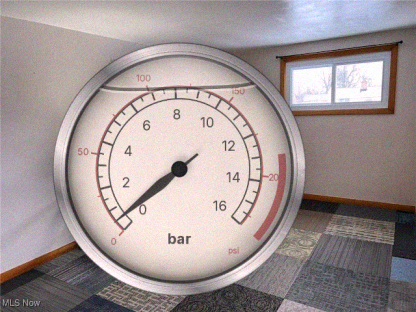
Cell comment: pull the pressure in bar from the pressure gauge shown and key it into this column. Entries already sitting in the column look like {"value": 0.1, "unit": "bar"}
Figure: {"value": 0.5, "unit": "bar"}
